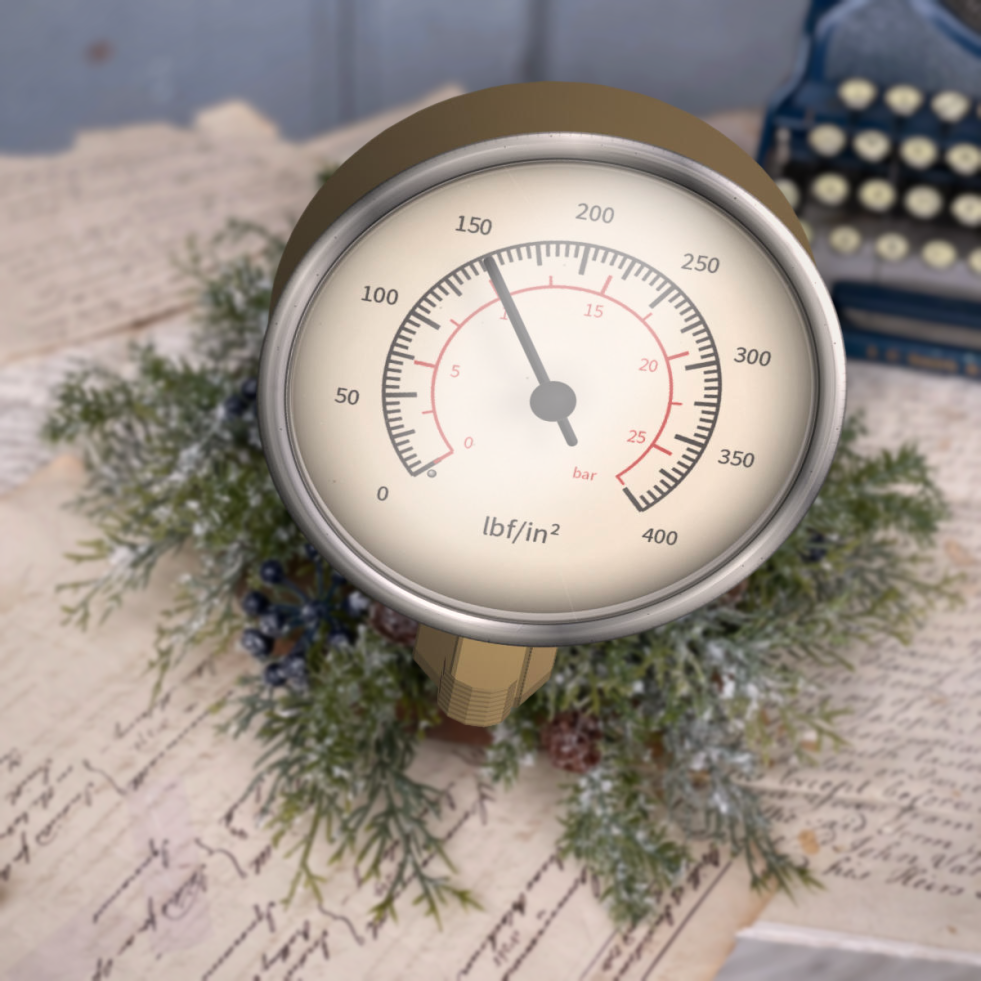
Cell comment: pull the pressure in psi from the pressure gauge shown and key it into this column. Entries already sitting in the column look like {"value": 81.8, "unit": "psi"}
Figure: {"value": 150, "unit": "psi"}
